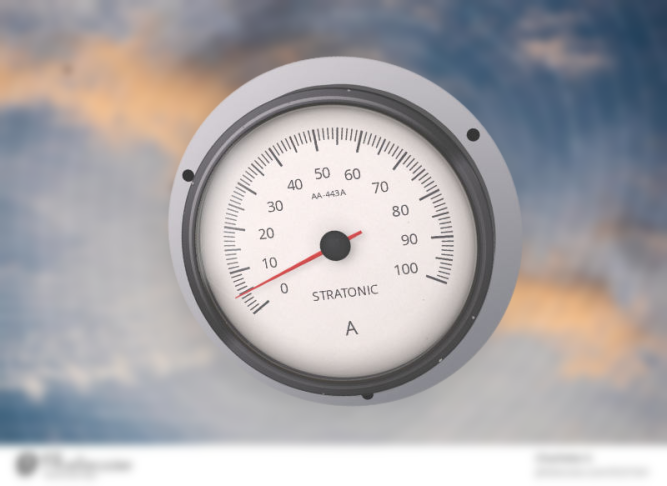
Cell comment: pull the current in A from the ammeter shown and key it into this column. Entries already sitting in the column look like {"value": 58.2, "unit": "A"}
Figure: {"value": 5, "unit": "A"}
